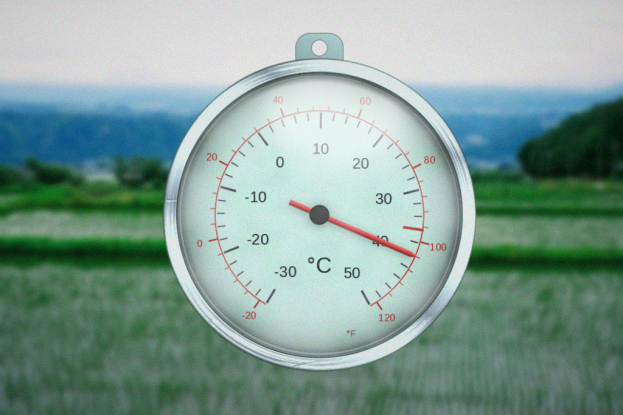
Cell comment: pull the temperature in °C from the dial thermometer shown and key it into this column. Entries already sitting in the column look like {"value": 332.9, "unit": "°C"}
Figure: {"value": 40, "unit": "°C"}
